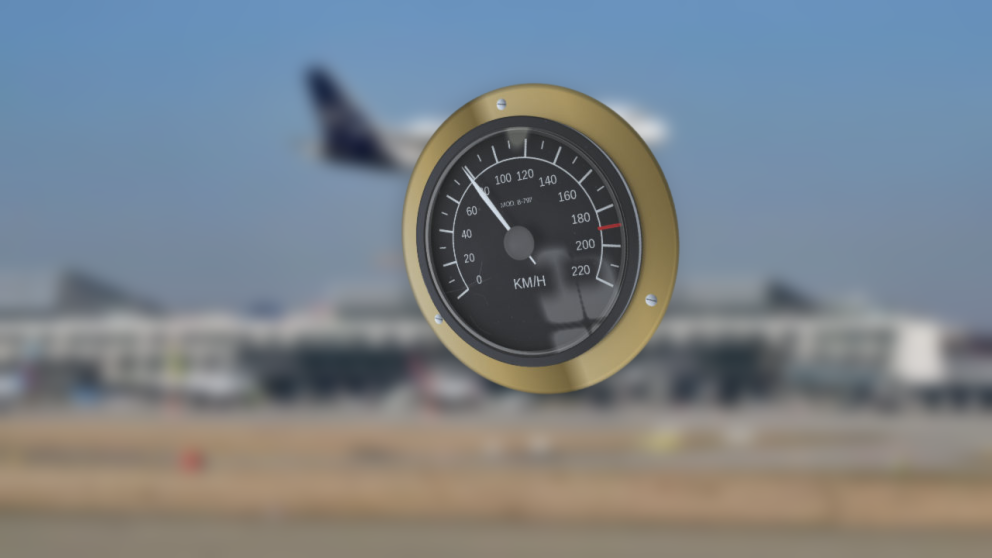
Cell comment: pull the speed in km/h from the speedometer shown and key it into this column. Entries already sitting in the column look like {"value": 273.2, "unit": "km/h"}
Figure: {"value": 80, "unit": "km/h"}
